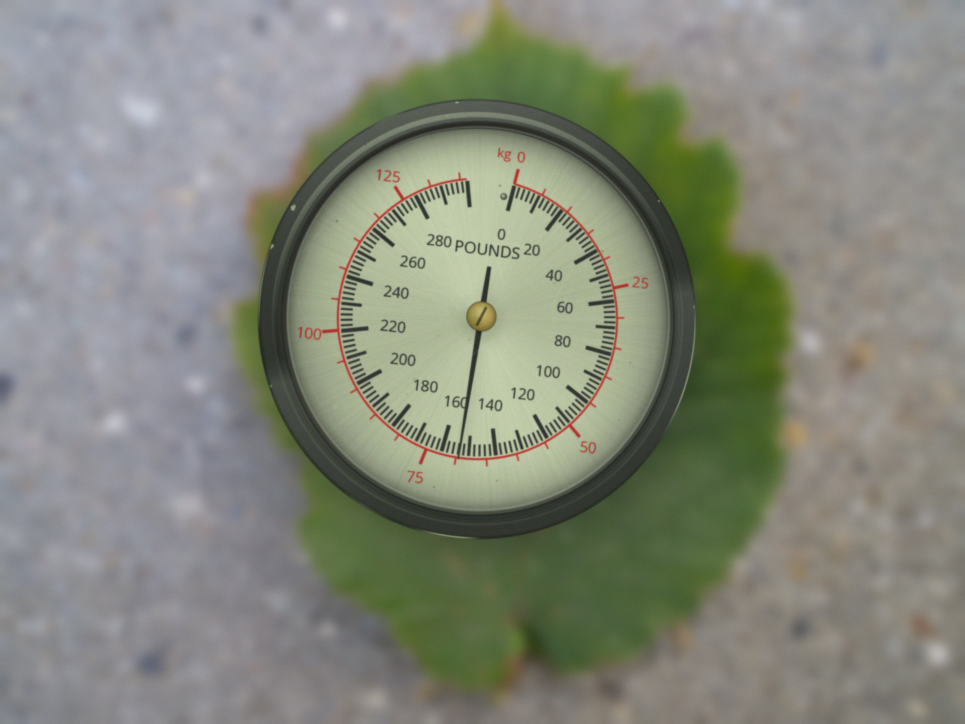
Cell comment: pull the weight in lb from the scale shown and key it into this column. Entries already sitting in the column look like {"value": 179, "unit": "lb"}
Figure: {"value": 154, "unit": "lb"}
